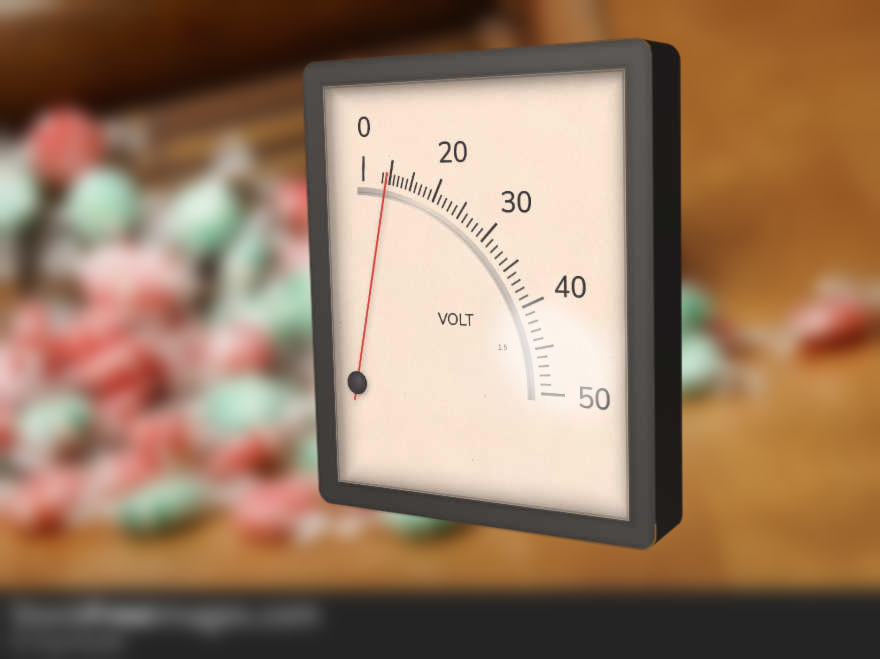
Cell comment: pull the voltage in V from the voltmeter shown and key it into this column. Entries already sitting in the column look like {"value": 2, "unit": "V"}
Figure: {"value": 10, "unit": "V"}
